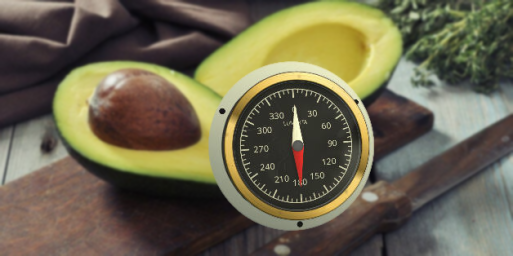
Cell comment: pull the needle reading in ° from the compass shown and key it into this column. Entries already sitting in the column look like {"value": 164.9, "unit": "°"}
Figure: {"value": 180, "unit": "°"}
